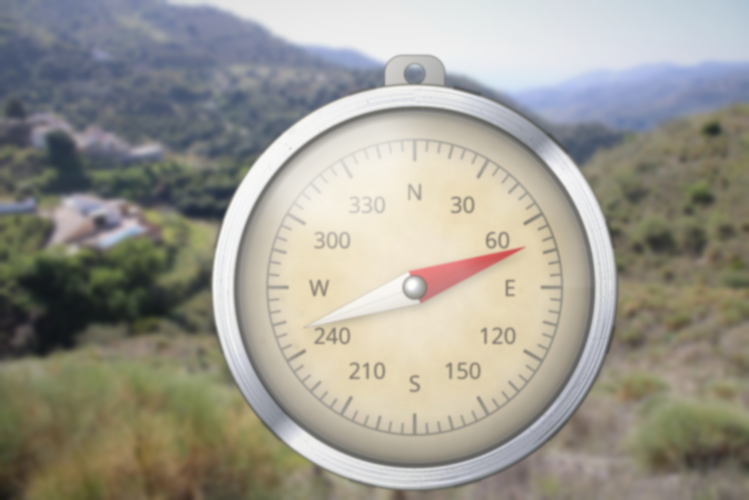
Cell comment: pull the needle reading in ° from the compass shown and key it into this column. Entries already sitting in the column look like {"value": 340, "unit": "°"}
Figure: {"value": 70, "unit": "°"}
